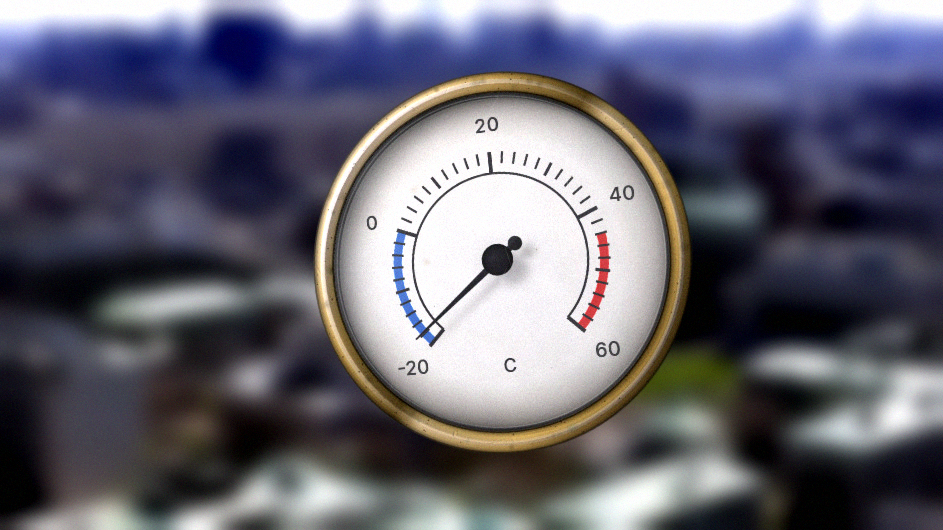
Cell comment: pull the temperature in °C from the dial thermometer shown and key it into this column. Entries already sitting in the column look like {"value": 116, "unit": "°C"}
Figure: {"value": -18, "unit": "°C"}
